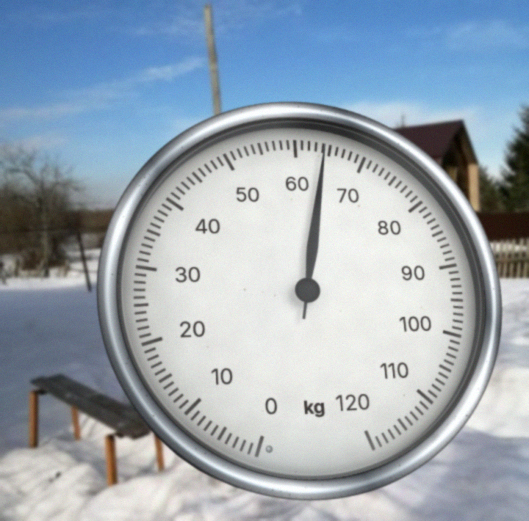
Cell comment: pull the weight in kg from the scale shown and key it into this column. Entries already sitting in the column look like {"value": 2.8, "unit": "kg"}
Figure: {"value": 64, "unit": "kg"}
